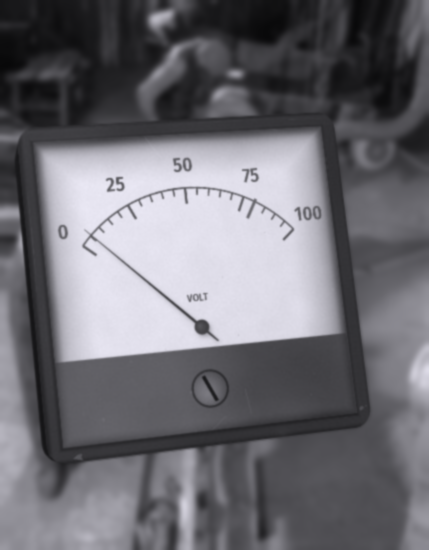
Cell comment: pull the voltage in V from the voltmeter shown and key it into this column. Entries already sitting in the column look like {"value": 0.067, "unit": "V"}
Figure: {"value": 5, "unit": "V"}
